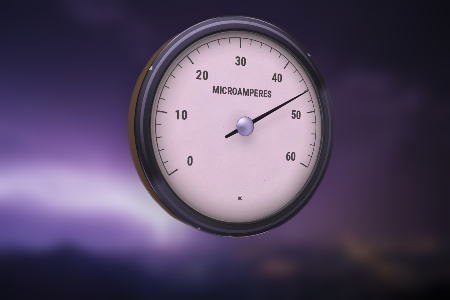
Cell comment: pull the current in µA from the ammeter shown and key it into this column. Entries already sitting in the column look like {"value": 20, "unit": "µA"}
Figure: {"value": 46, "unit": "µA"}
